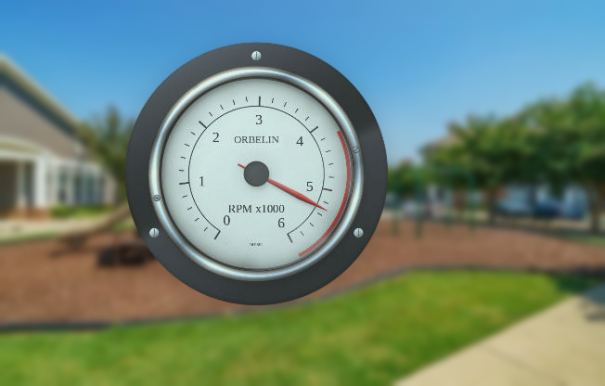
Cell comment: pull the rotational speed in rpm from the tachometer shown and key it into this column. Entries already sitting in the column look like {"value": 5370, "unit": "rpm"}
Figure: {"value": 5300, "unit": "rpm"}
